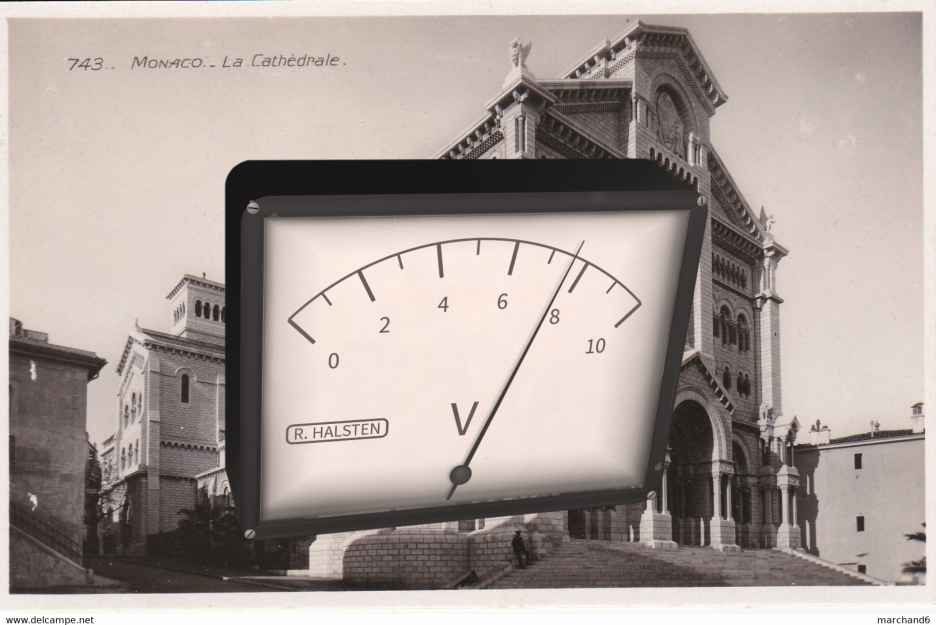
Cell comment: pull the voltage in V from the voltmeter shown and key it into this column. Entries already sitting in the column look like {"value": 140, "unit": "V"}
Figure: {"value": 7.5, "unit": "V"}
